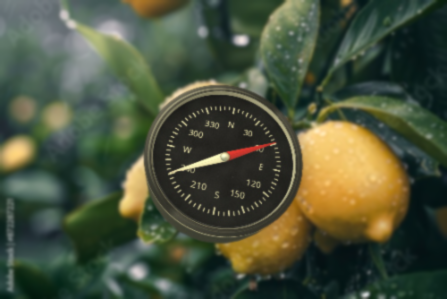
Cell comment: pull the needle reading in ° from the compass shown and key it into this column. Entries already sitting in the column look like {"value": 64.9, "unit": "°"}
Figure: {"value": 60, "unit": "°"}
